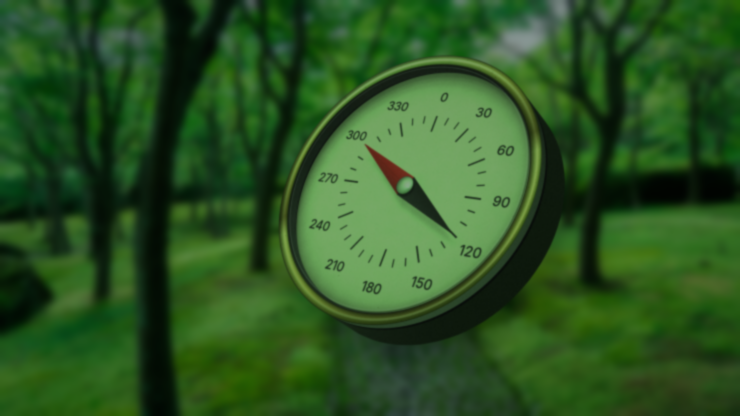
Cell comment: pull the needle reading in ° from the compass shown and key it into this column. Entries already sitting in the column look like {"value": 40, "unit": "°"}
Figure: {"value": 300, "unit": "°"}
